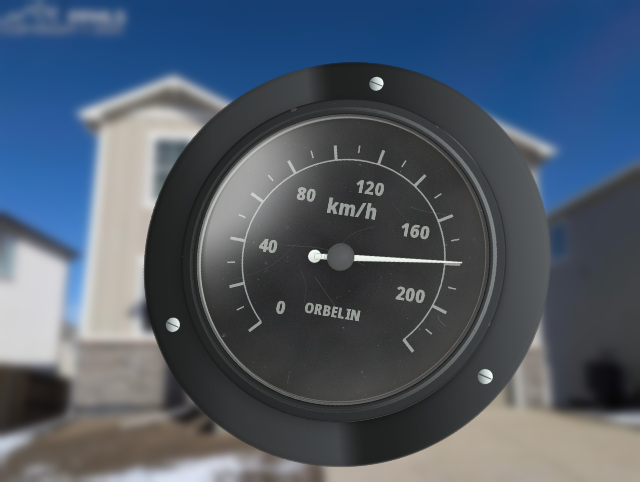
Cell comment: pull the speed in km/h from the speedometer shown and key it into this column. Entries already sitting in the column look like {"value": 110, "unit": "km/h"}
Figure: {"value": 180, "unit": "km/h"}
